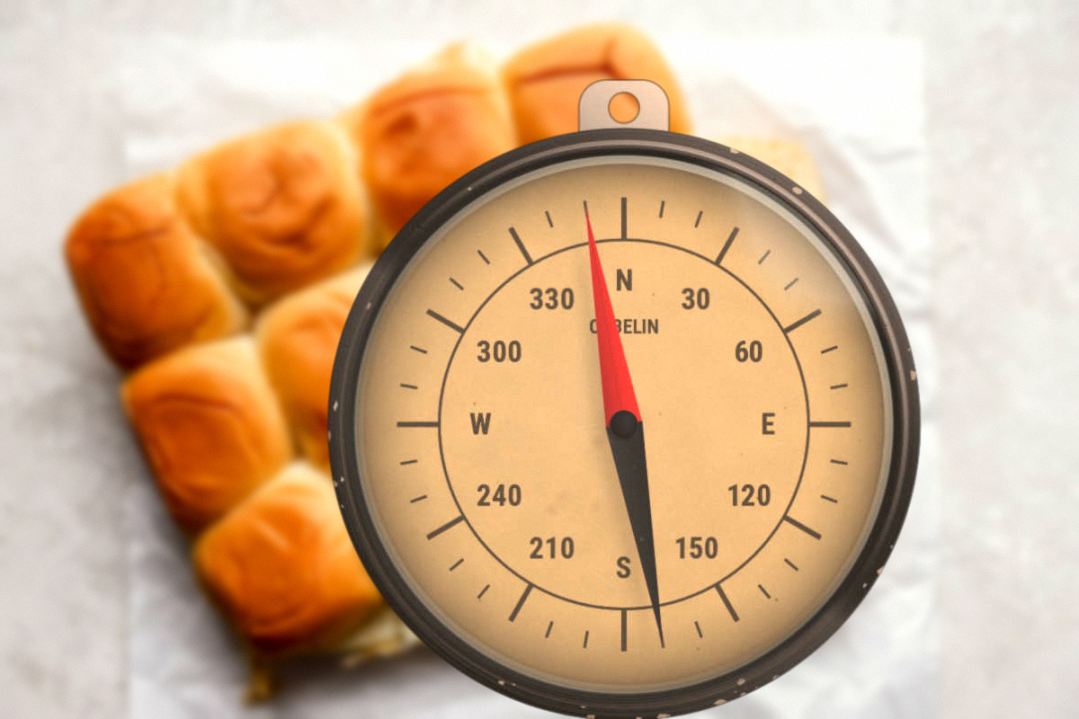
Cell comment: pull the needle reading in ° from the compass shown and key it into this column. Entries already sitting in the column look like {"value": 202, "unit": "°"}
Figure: {"value": 350, "unit": "°"}
